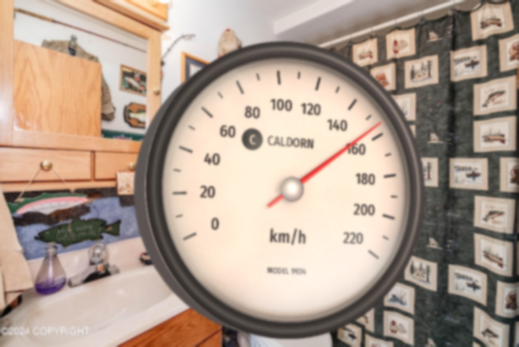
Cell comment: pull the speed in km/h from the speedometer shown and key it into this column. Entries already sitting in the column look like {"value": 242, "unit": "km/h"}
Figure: {"value": 155, "unit": "km/h"}
